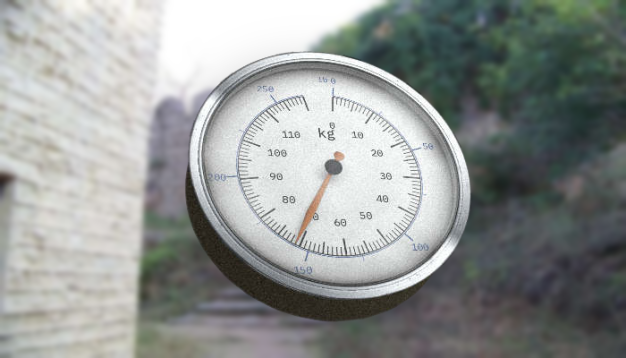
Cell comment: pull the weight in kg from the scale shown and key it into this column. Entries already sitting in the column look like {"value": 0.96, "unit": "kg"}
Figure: {"value": 71, "unit": "kg"}
